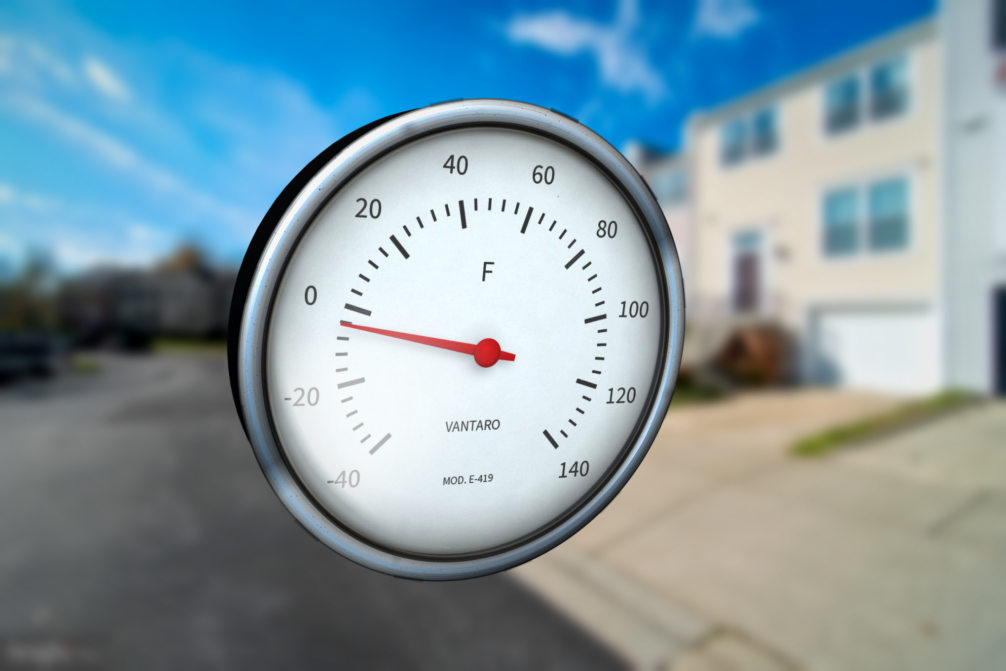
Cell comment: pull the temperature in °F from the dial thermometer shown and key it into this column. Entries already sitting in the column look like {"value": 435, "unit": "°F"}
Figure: {"value": -4, "unit": "°F"}
